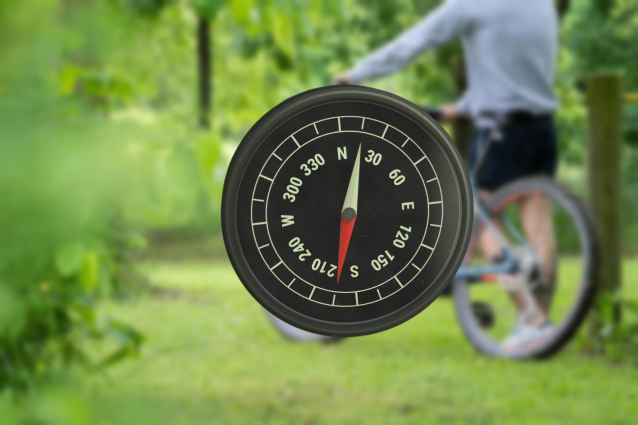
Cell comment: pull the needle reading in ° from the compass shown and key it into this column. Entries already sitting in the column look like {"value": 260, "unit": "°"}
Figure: {"value": 195, "unit": "°"}
